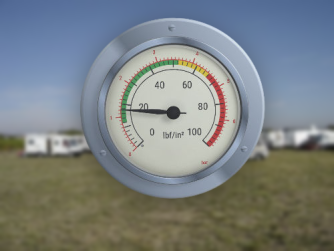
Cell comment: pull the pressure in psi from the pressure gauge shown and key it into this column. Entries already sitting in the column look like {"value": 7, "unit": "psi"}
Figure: {"value": 18, "unit": "psi"}
